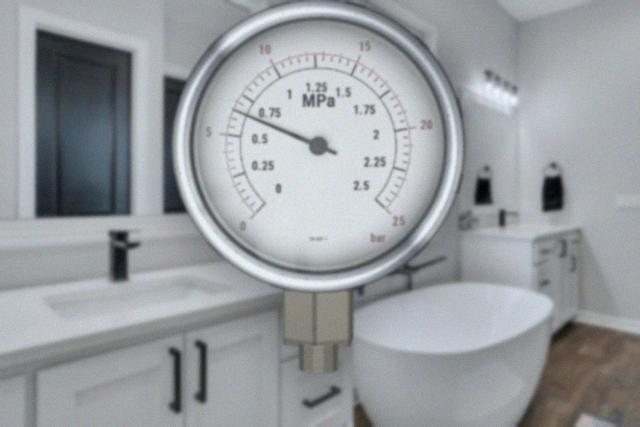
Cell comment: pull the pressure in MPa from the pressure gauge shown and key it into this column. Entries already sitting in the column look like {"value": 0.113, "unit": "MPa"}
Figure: {"value": 0.65, "unit": "MPa"}
